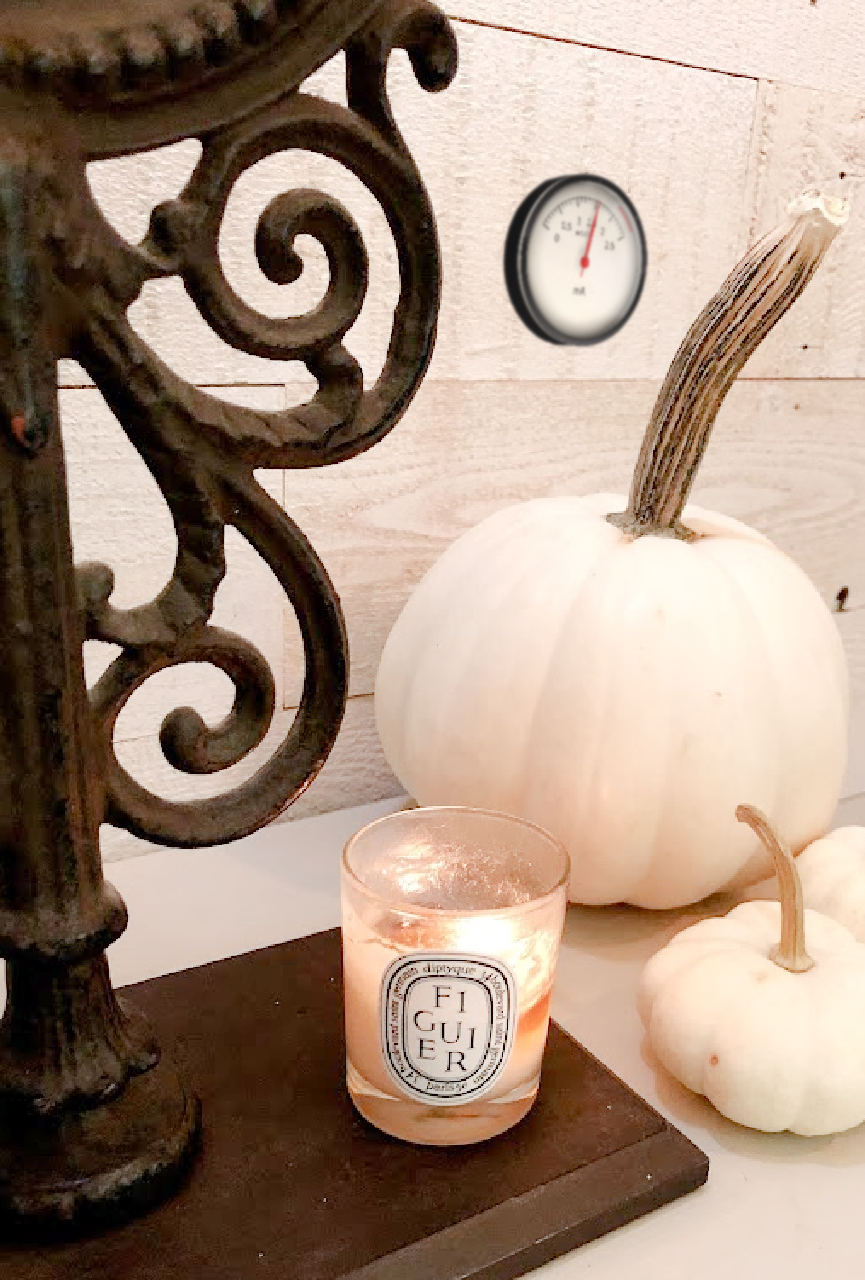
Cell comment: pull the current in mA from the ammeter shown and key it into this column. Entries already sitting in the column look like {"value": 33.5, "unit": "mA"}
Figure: {"value": 1.5, "unit": "mA"}
